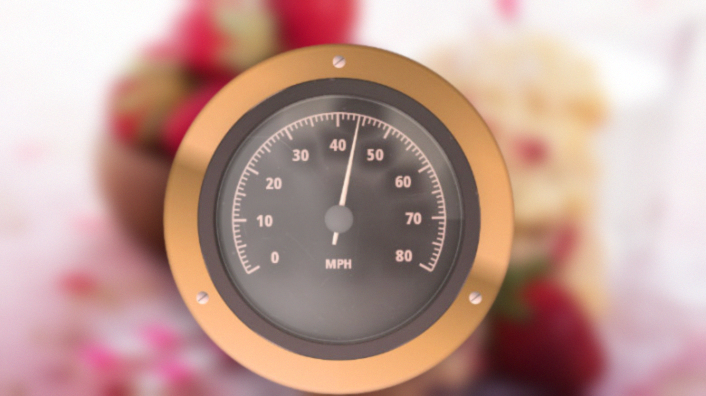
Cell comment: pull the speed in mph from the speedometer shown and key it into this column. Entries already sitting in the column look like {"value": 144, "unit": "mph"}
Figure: {"value": 44, "unit": "mph"}
